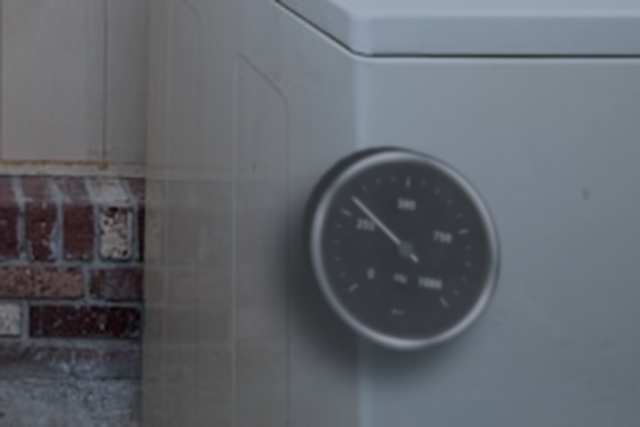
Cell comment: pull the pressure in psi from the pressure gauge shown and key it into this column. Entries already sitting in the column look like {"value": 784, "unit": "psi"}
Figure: {"value": 300, "unit": "psi"}
